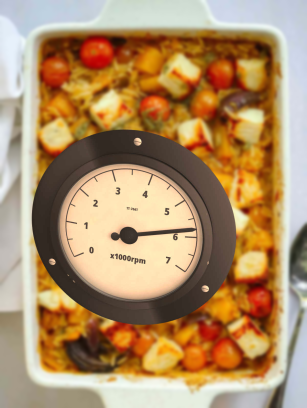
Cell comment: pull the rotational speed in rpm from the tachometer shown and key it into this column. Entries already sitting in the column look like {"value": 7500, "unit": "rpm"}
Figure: {"value": 5750, "unit": "rpm"}
